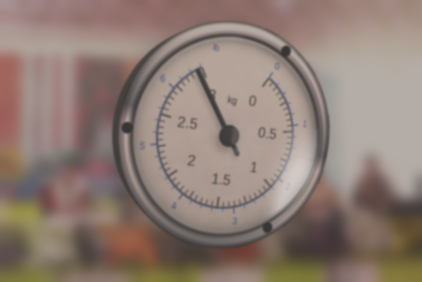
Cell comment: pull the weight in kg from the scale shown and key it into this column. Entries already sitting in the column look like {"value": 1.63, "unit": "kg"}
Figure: {"value": 2.95, "unit": "kg"}
